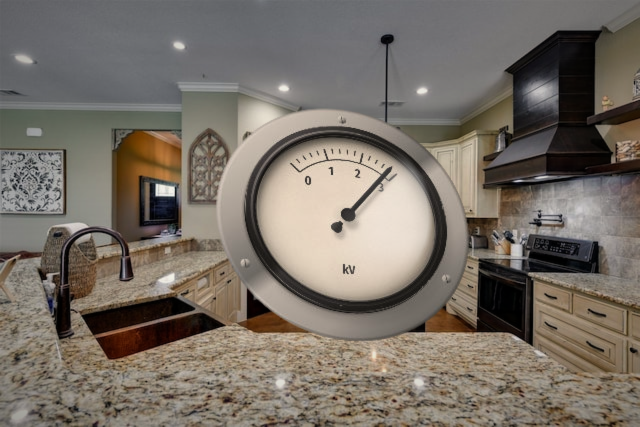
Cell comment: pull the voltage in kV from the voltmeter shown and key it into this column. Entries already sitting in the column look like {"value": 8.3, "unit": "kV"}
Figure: {"value": 2.8, "unit": "kV"}
